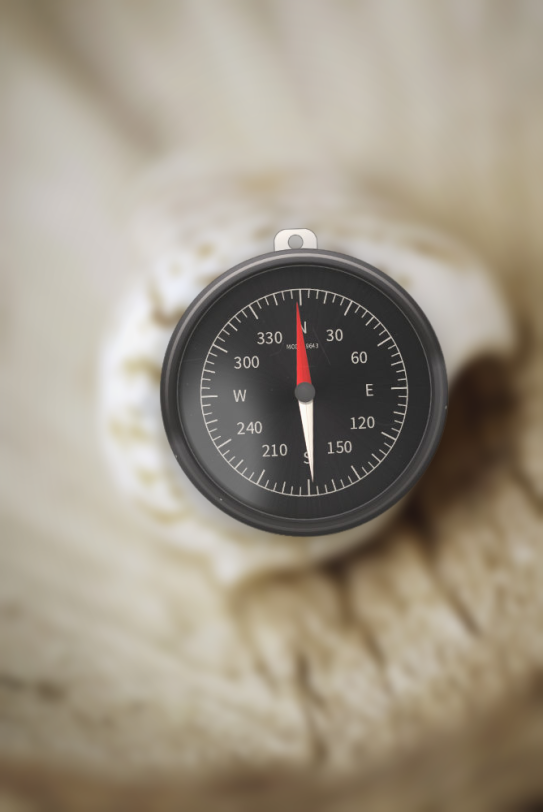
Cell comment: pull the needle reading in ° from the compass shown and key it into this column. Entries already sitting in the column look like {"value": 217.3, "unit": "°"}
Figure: {"value": 357.5, "unit": "°"}
